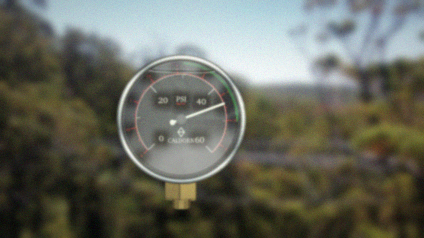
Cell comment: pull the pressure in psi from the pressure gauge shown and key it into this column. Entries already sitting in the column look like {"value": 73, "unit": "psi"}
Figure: {"value": 45, "unit": "psi"}
